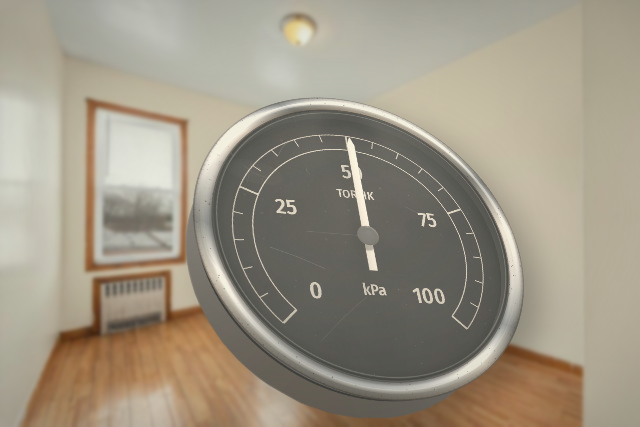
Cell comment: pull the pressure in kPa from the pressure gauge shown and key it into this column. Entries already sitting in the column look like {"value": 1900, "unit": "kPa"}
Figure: {"value": 50, "unit": "kPa"}
